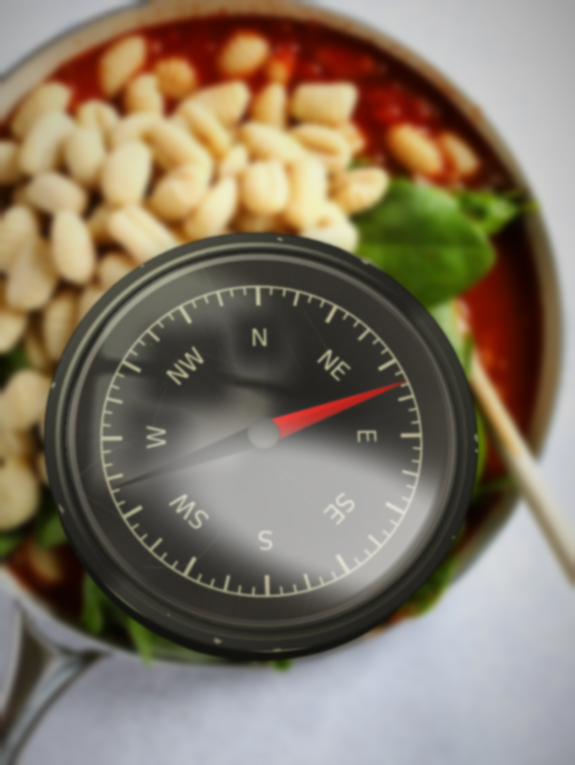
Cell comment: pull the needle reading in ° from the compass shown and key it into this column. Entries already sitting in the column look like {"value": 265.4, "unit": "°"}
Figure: {"value": 70, "unit": "°"}
